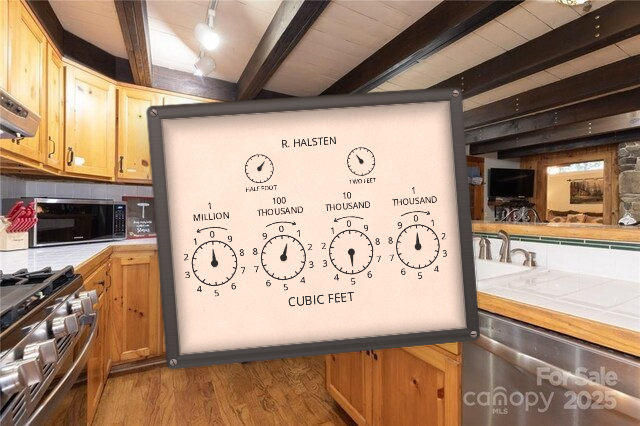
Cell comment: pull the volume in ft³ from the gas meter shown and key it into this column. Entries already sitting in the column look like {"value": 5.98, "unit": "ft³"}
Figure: {"value": 5000, "unit": "ft³"}
